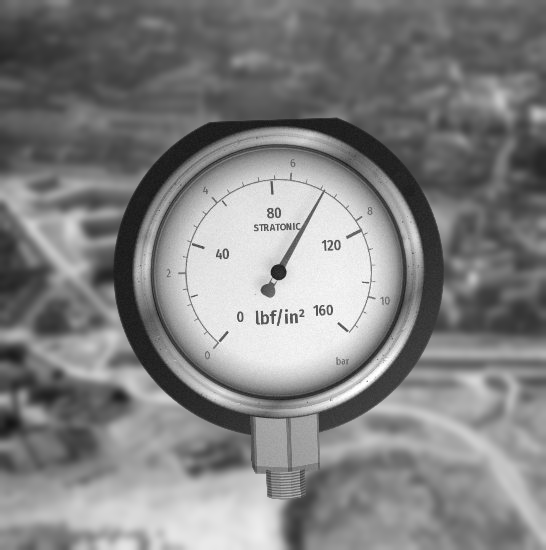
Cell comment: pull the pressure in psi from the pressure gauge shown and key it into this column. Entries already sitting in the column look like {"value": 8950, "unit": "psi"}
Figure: {"value": 100, "unit": "psi"}
